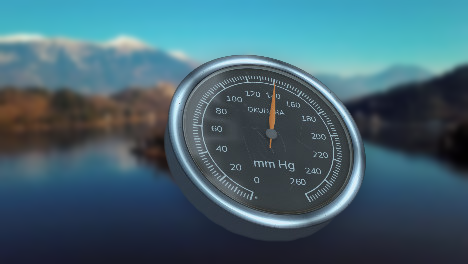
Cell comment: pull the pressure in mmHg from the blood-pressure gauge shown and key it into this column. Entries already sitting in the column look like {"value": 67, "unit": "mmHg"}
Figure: {"value": 140, "unit": "mmHg"}
